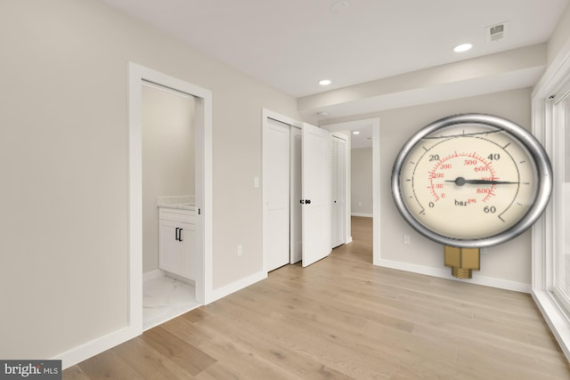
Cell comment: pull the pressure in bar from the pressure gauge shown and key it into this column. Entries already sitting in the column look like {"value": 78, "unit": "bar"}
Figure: {"value": 50, "unit": "bar"}
